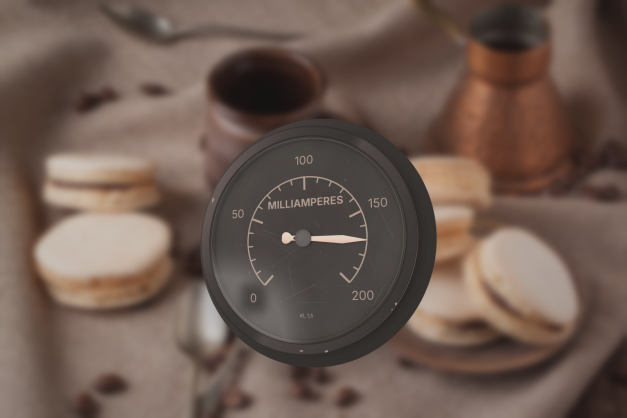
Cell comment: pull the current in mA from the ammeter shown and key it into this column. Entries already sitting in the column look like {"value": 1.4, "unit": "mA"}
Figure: {"value": 170, "unit": "mA"}
